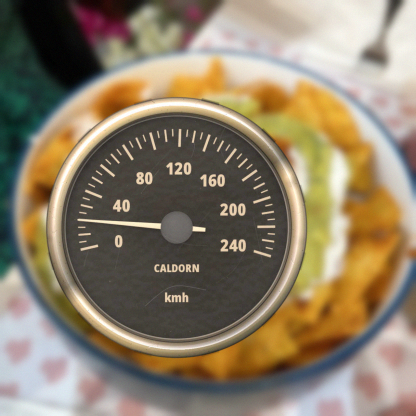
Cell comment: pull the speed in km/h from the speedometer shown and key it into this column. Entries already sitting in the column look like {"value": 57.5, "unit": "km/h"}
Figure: {"value": 20, "unit": "km/h"}
